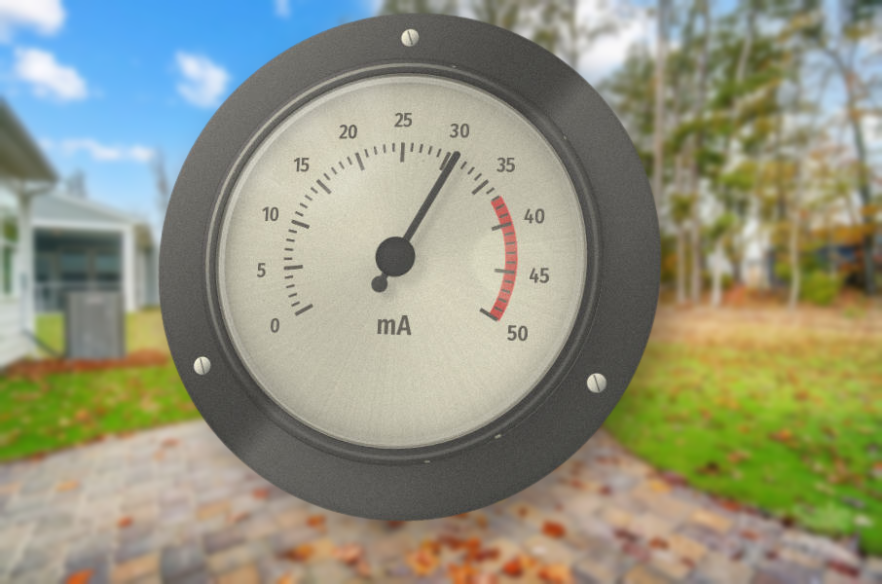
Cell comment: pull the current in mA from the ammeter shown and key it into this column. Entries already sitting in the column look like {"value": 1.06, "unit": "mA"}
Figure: {"value": 31, "unit": "mA"}
